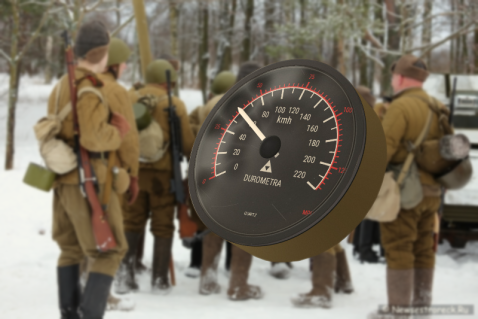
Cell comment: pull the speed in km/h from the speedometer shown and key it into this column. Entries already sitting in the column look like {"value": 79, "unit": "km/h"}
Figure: {"value": 60, "unit": "km/h"}
